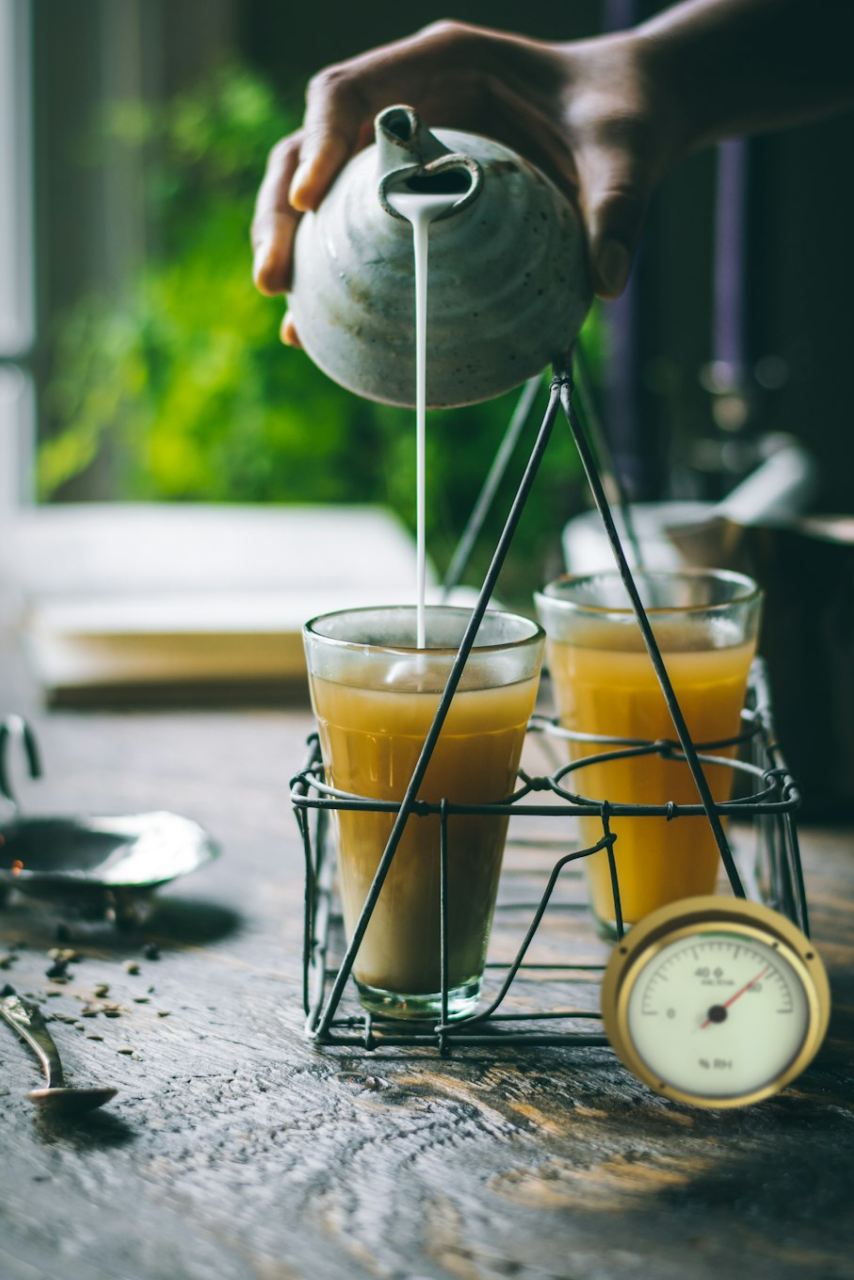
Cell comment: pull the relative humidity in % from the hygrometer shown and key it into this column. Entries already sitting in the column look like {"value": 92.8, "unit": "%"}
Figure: {"value": 76, "unit": "%"}
